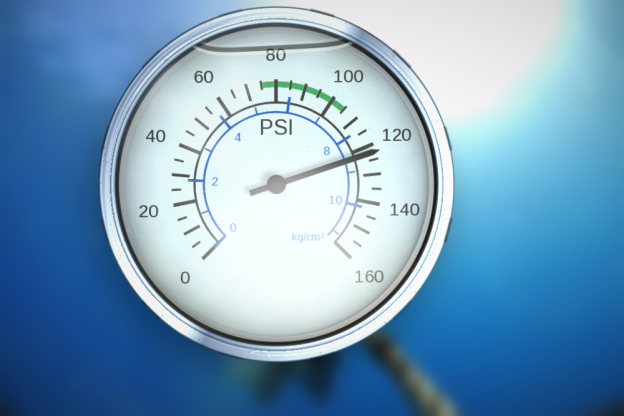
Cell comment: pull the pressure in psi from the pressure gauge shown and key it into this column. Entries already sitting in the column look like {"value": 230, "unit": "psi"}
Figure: {"value": 122.5, "unit": "psi"}
